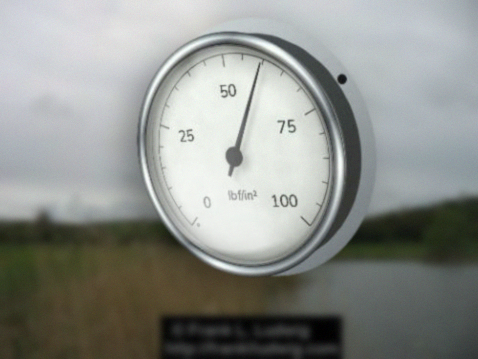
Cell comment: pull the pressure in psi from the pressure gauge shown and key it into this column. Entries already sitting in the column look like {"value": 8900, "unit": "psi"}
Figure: {"value": 60, "unit": "psi"}
